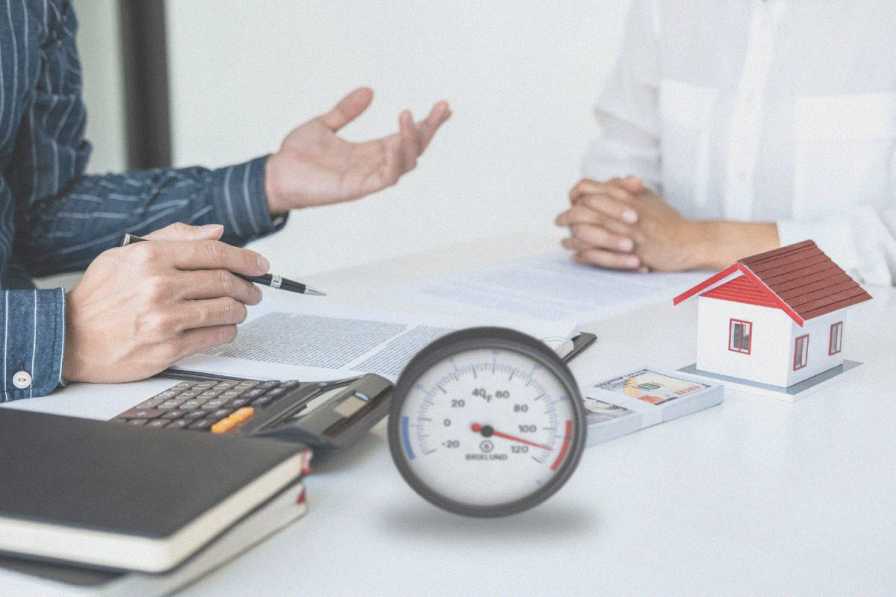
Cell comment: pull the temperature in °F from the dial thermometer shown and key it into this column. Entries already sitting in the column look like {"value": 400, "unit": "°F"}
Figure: {"value": 110, "unit": "°F"}
